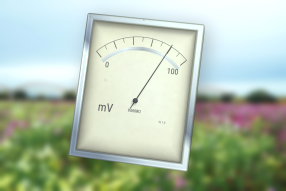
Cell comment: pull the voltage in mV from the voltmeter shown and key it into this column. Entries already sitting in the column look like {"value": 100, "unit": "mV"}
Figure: {"value": 80, "unit": "mV"}
